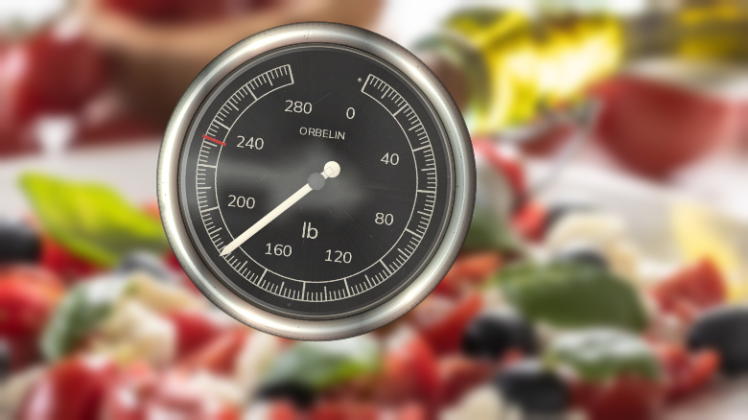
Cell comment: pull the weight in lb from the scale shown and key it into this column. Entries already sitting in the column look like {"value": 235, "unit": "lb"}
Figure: {"value": 180, "unit": "lb"}
